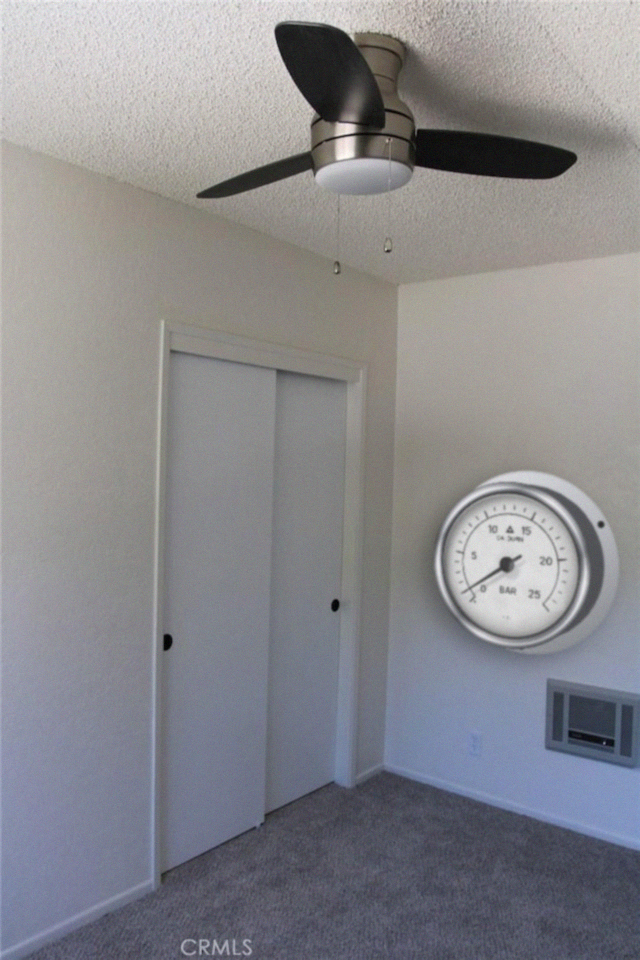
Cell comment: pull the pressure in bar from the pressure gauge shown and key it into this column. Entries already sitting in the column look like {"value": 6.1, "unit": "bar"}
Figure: {"value": 1, "unit": "bar"}
